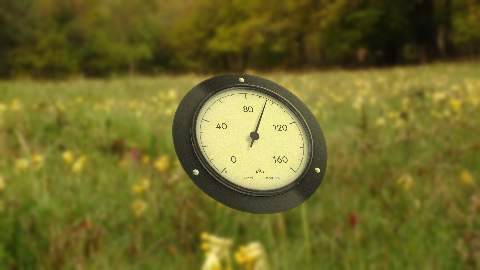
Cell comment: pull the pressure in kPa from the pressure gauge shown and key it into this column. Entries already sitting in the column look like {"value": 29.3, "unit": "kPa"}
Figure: {"value": 95, "unit": "kPa"}
